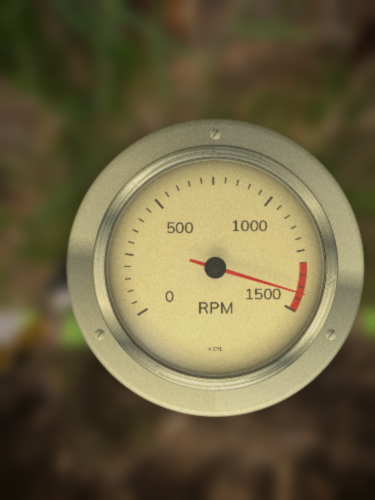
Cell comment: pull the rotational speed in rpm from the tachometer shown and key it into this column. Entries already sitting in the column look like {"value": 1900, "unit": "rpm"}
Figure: {"value": 1425, "unit": "rpm"}
